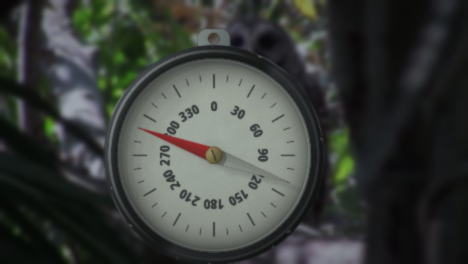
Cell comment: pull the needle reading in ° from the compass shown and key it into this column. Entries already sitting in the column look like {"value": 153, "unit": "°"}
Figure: {"value": 290, "unit": "°"}
